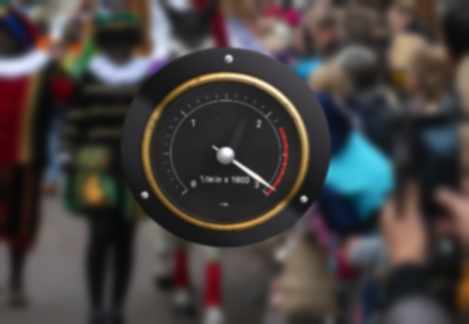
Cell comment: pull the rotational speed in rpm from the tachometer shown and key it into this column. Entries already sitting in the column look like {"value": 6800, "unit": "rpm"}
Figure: {"value": 2900, "unit": "rpm"}
